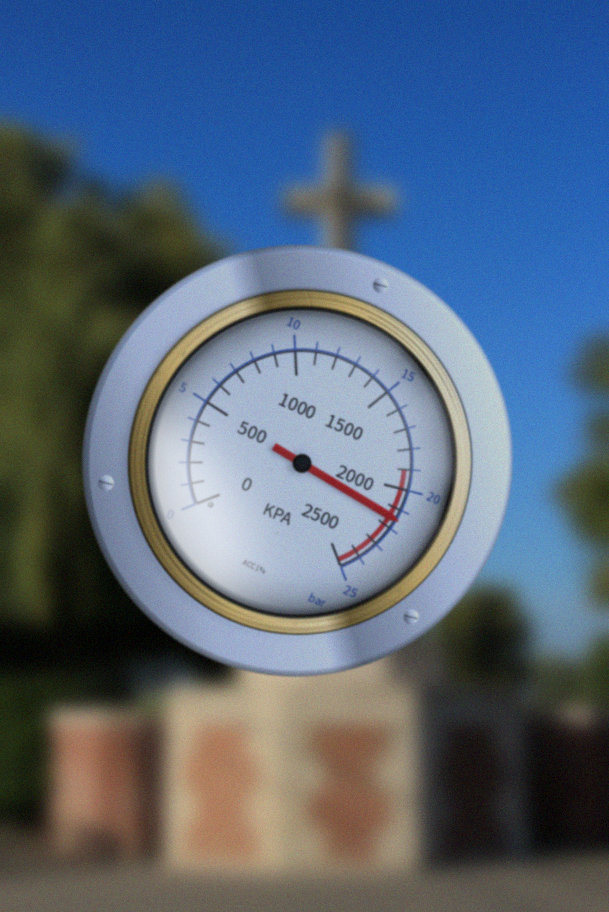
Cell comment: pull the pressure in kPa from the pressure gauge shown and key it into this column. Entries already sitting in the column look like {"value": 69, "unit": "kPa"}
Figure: {"value": 2150, "unit": "kPa"}
